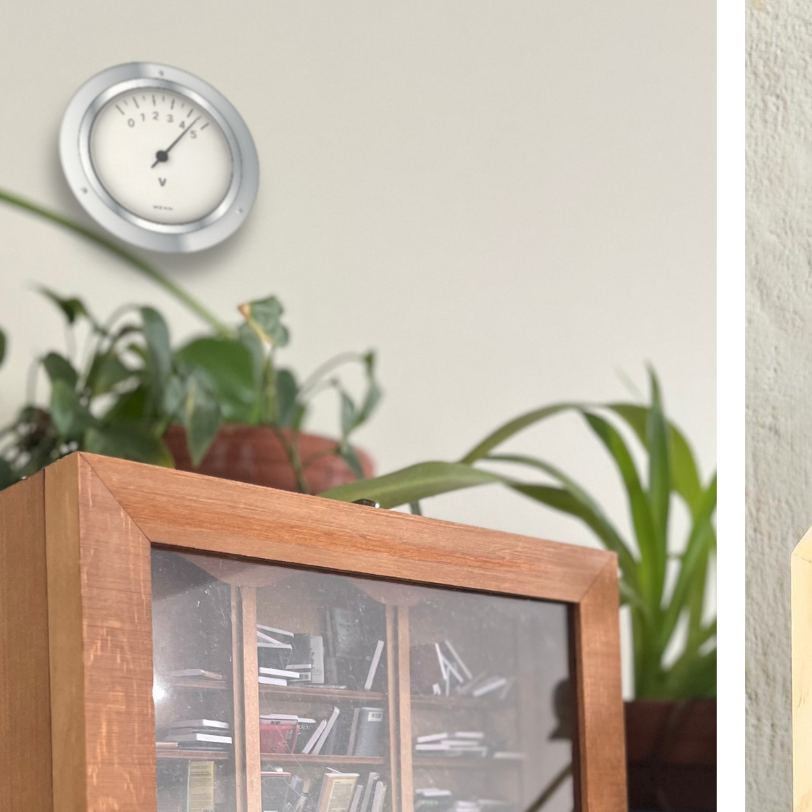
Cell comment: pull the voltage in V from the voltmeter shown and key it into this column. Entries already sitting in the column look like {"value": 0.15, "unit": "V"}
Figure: {"value": 4.5, "unit": "V"}
